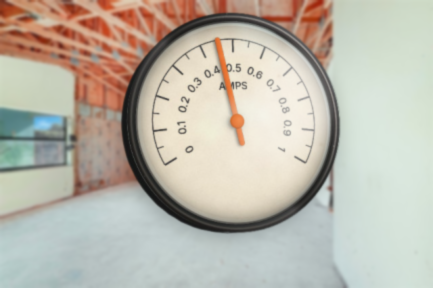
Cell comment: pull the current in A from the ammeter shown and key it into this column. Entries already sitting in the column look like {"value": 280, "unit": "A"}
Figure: {"value": 0.45, "unit": "A"}
